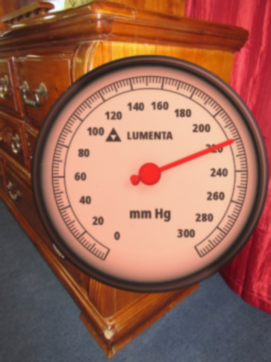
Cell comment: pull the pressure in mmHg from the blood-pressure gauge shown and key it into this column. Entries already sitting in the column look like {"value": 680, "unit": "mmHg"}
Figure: {"value": 220, "unit": "mmHg"}
